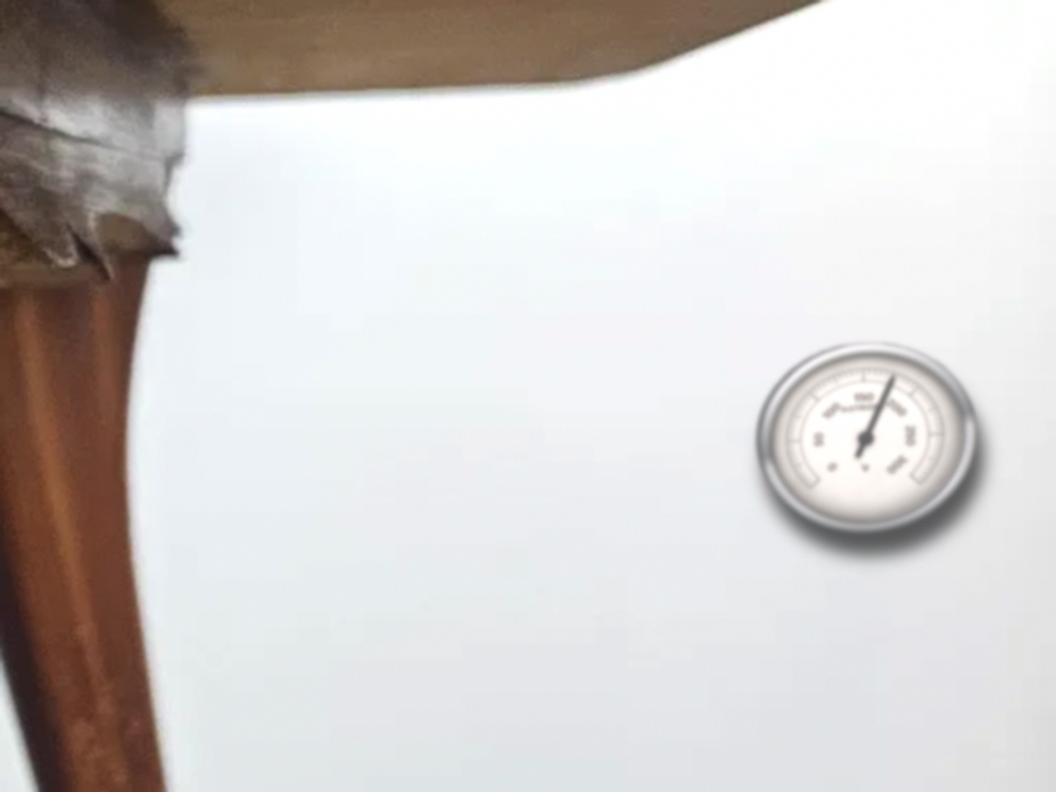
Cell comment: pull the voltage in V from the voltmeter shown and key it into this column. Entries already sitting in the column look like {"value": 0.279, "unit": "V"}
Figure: {"value": 175, "unit": "V"}
